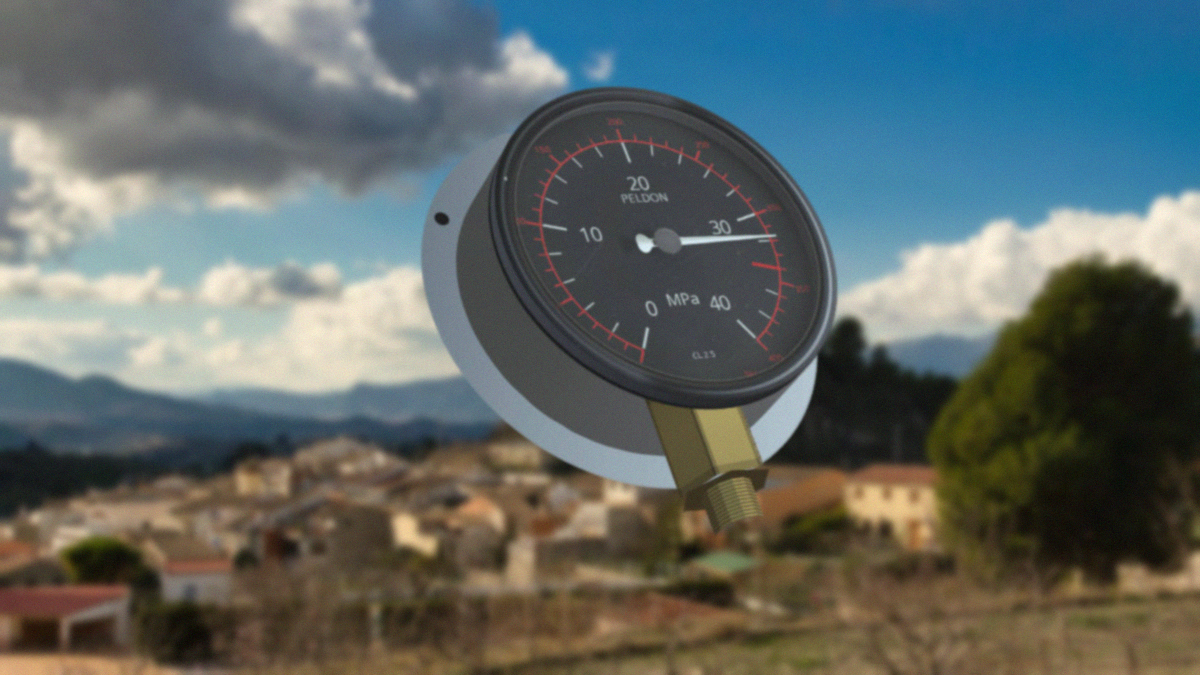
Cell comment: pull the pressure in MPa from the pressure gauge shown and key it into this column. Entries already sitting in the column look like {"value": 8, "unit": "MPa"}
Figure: {"value": 32, "unit": "MPa"}
